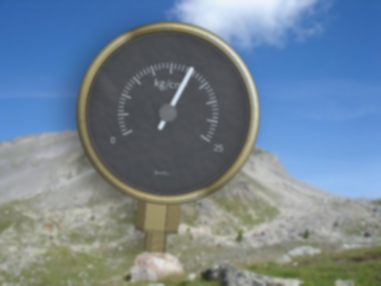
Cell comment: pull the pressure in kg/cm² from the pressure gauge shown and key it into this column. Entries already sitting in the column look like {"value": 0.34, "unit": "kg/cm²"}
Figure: {"value": 15, "unit": "kg/cm²"}
